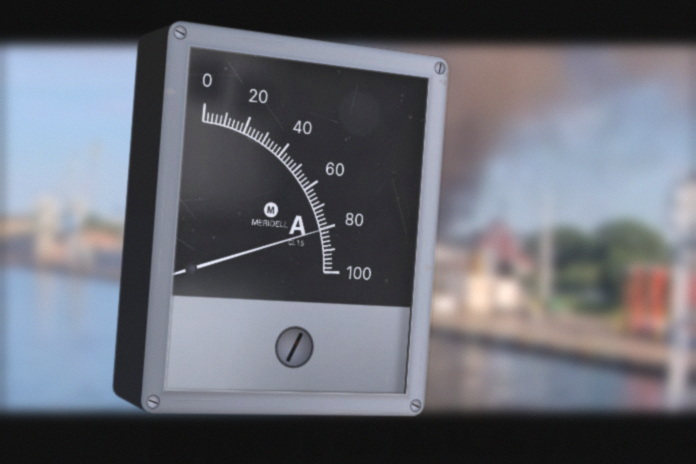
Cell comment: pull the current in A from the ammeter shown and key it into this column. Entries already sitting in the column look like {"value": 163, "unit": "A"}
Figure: {"value": 80, "unit": "A"}
